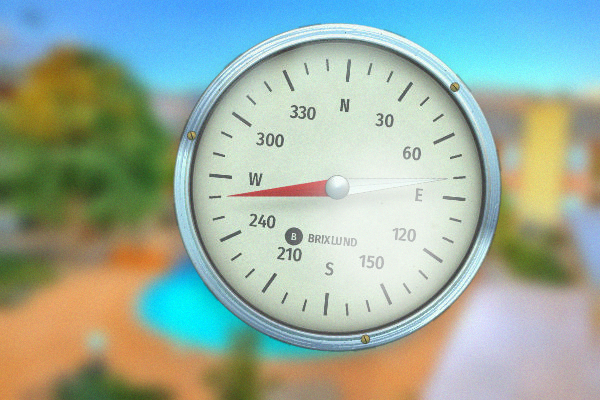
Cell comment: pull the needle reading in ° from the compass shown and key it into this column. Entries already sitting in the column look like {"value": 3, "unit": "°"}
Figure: {"value": 260, "unit": "°"}
